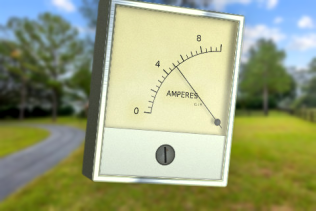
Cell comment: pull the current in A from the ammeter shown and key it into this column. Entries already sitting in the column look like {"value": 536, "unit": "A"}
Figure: {"value": 5, "unit": "A"}
